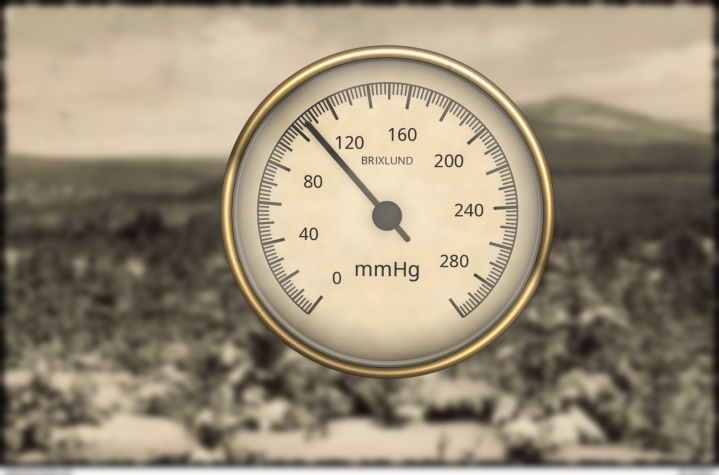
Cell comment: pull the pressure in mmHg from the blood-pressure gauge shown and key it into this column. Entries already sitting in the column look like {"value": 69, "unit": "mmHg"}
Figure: {"value": 106, "unit": "mmHg"}
